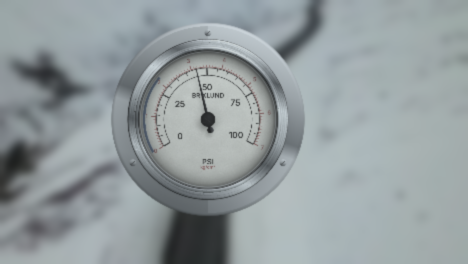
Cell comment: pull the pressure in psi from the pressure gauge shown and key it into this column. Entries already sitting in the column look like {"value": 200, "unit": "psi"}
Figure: {"value": 45, "unit": "psi"}
